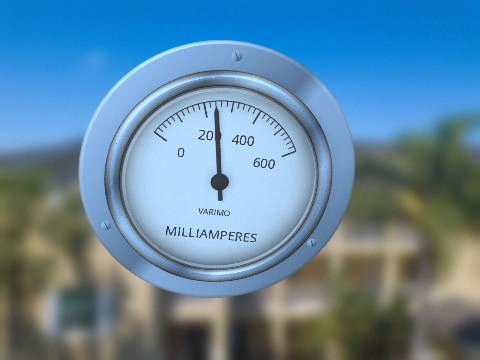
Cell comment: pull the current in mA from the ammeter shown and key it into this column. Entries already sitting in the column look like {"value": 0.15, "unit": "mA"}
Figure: {"value": 240, "unit": "mA"}
